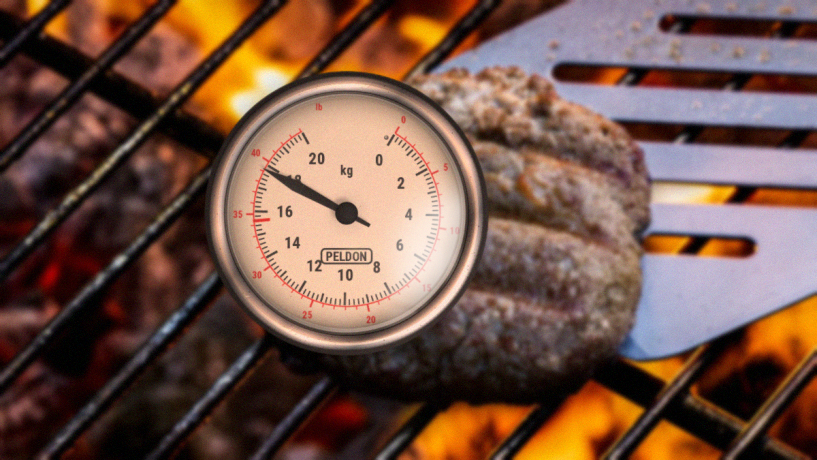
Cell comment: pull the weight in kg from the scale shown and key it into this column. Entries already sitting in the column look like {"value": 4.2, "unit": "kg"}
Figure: {"value": 17.8, "unit": "kg"}
